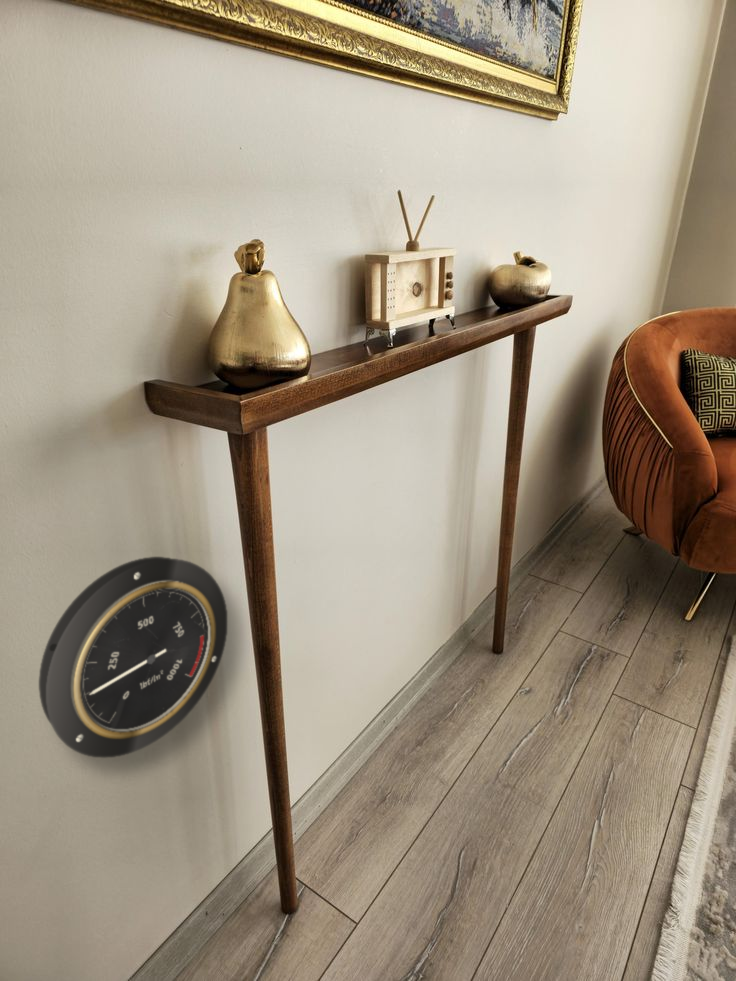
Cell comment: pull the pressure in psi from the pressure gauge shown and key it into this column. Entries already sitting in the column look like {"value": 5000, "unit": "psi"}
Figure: {"value": 150, "unit": "psi"}
